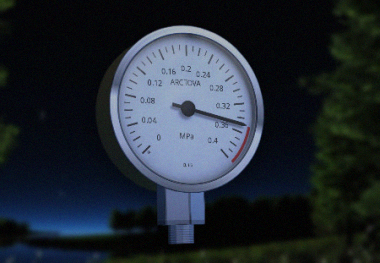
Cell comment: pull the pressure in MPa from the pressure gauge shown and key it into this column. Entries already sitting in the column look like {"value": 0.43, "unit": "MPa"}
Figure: {"value": 0.35, "unit": "MPa"}
